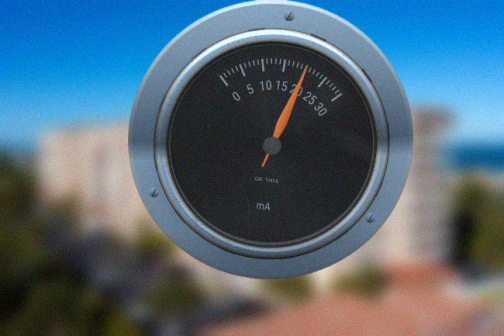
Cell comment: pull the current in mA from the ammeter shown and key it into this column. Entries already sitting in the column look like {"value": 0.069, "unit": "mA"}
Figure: {"value": 20, "unit": "mA"}
